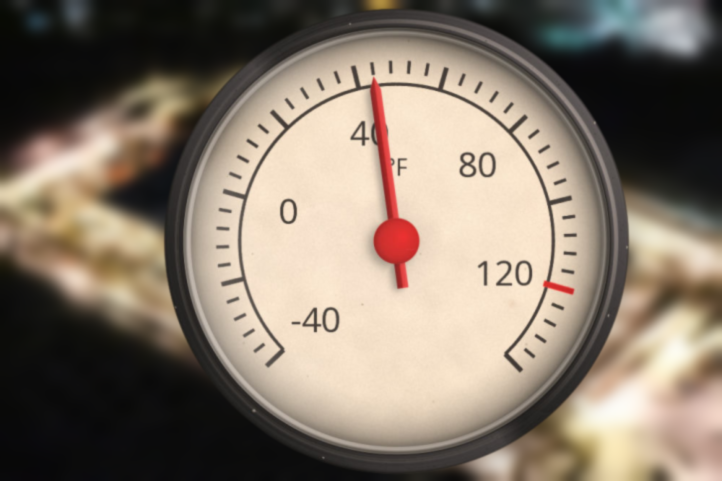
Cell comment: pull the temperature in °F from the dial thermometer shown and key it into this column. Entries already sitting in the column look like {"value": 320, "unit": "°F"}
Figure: {"value": 44, "unit": "°F"}
